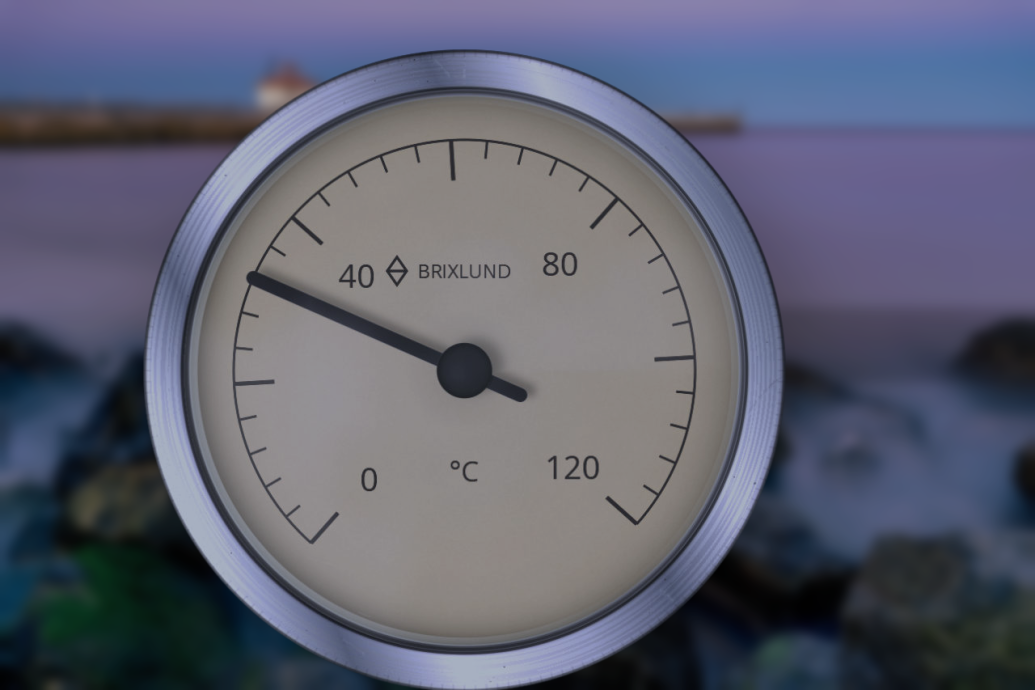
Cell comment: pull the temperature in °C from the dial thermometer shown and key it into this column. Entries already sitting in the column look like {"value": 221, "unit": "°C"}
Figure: {"value": 32, "unit": "°C"}
